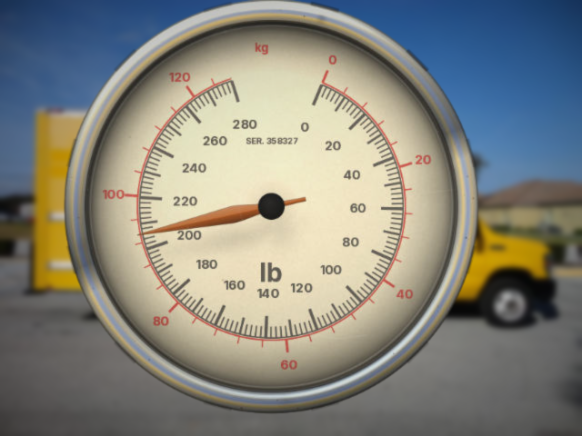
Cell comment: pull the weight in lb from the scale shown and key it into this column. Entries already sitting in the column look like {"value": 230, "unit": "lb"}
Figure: {"value": 206, "unit": "lb"}
